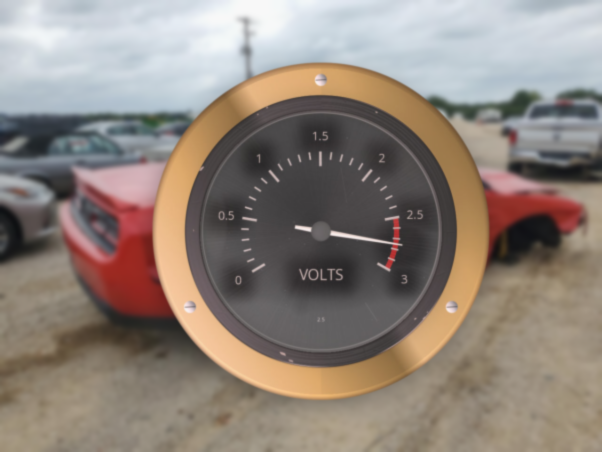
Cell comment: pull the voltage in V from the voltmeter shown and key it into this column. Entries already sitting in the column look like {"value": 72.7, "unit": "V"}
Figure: {"value": 2.75, "unit": "V"}
